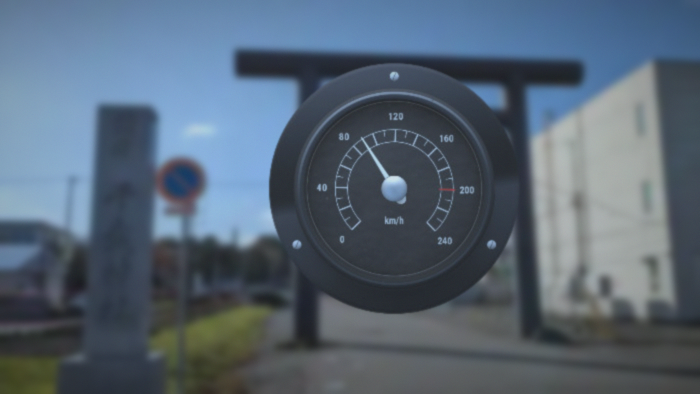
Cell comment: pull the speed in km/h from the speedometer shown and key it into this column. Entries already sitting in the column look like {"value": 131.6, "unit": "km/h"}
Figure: {"value": 90, "unit": "km/h"}
